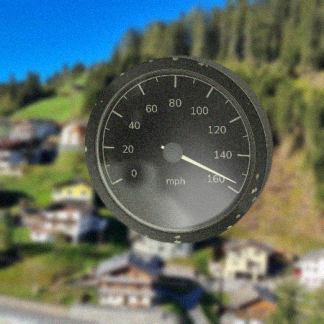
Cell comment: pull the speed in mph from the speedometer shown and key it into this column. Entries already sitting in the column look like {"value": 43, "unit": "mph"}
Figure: {"value": 155, "unit": "mph"}
